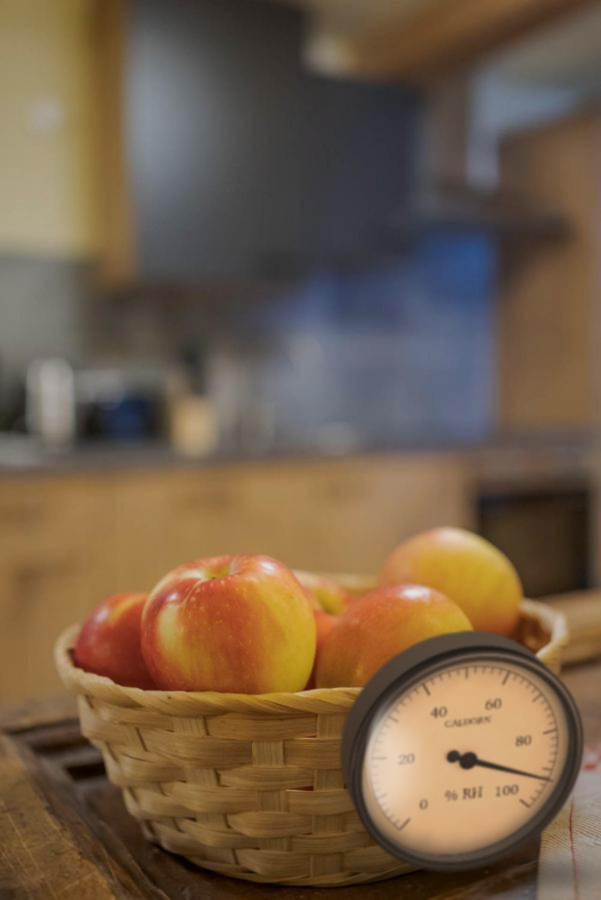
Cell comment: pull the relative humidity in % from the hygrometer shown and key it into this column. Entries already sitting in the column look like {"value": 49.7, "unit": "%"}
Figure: {"value": 92, "unit": "%"}
